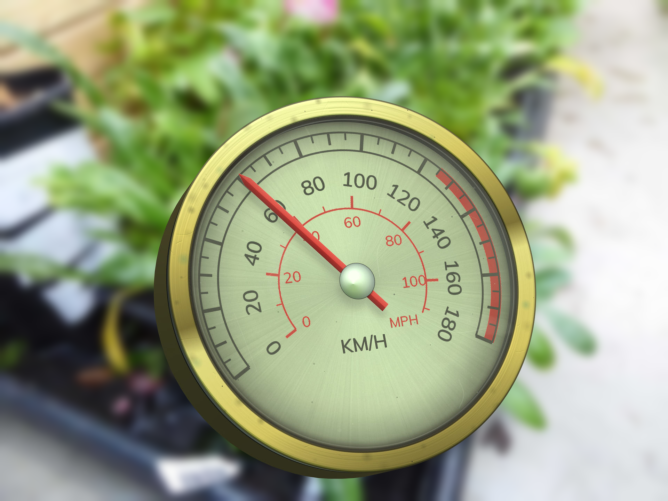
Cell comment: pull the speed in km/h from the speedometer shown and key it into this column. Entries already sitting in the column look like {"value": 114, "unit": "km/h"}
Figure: {"value": 60, "unit": "km/h"}
